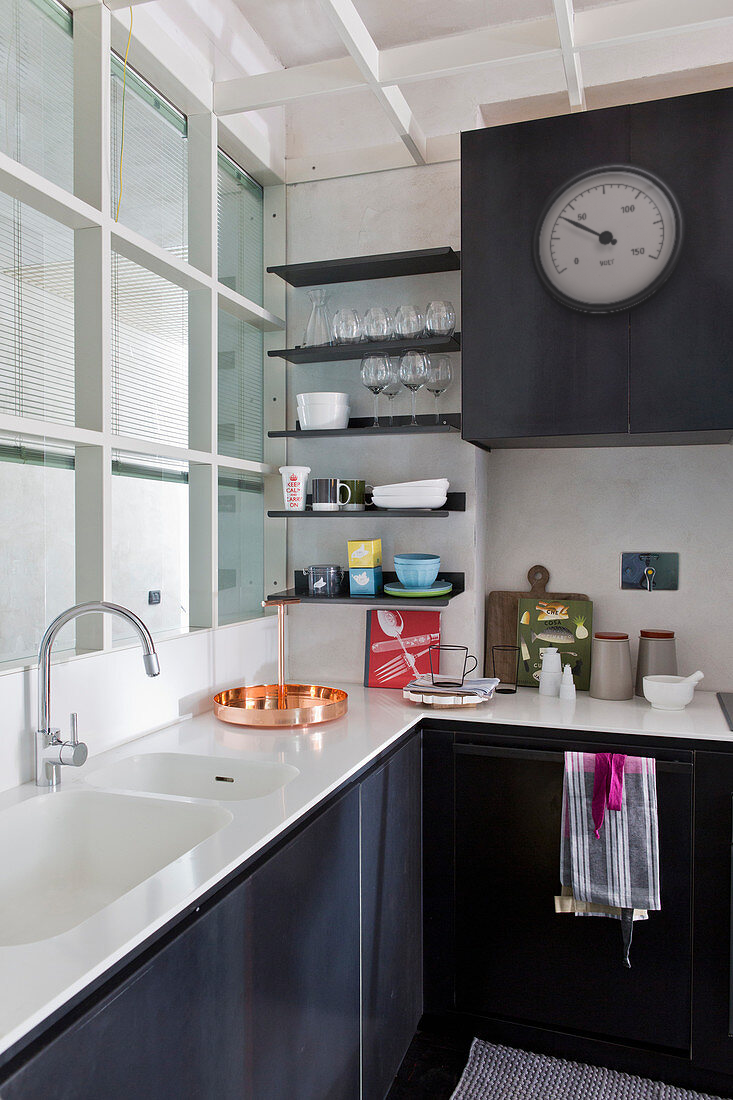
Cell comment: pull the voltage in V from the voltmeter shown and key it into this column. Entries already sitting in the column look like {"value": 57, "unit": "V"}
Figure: {"value": 40, "unit": "V"}
